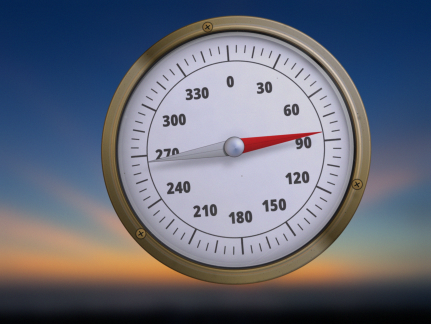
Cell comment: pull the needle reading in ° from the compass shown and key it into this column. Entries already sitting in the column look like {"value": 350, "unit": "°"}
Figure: {"value": 85, "unit": "°"}
